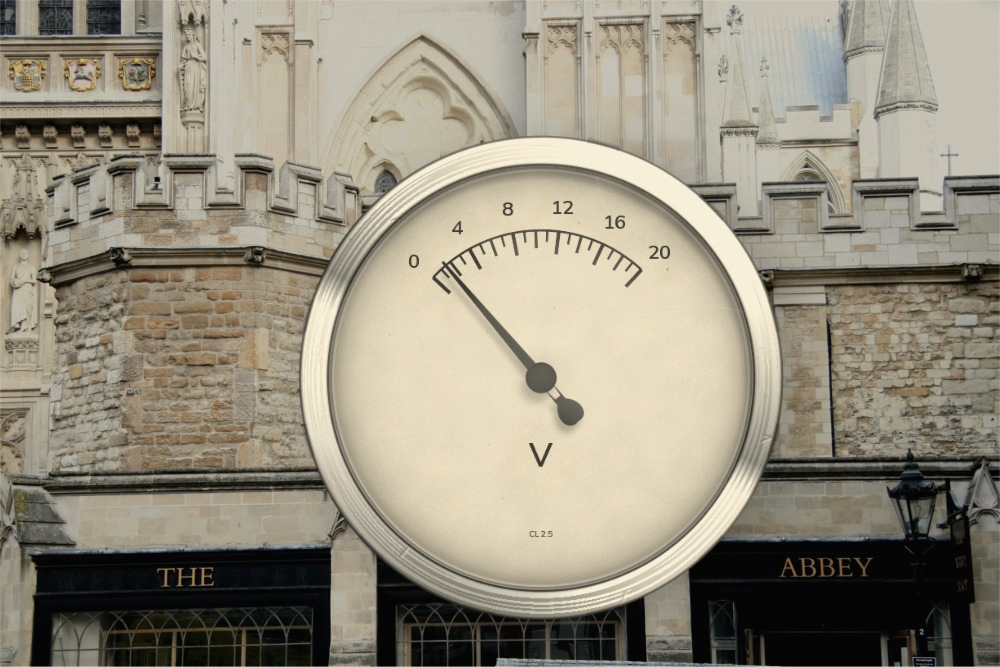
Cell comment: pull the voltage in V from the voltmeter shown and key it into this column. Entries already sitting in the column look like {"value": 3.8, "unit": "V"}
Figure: {"value": 1.5, "unit": "V"}
